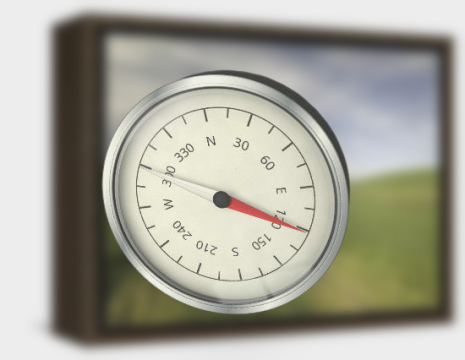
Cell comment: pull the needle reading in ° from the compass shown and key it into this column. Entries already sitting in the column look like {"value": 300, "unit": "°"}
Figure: {"value": 120, "unit": "°"}
